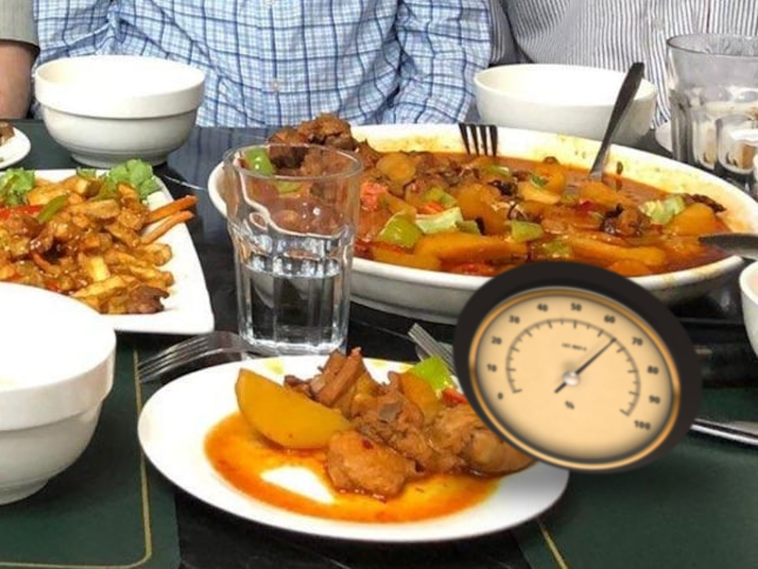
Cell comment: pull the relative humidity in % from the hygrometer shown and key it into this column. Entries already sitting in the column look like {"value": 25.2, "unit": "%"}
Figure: {"value": 65, "unit": "%"}
